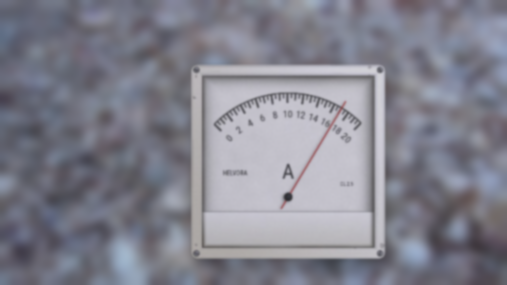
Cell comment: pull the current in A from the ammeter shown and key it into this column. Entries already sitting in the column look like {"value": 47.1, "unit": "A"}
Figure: {"value": 17, "unit": "A"}
